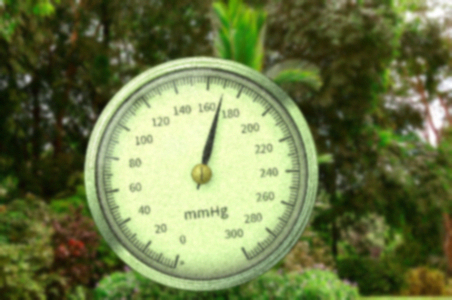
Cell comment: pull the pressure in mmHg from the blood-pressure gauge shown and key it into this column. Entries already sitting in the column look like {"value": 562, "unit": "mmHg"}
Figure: {"value": 170, "unit": "mmHg"}
